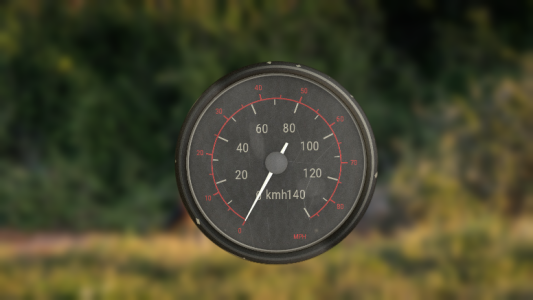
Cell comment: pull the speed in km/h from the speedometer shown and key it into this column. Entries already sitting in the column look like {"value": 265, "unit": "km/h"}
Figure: {"value": 0, "unit": "km/h"}
